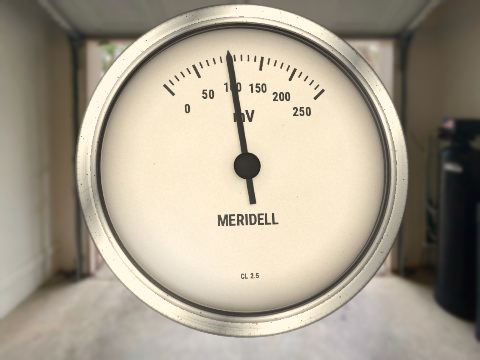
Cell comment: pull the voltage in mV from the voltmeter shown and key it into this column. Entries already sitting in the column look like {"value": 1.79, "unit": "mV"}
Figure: {"value": 100, "unit": "mV"}
